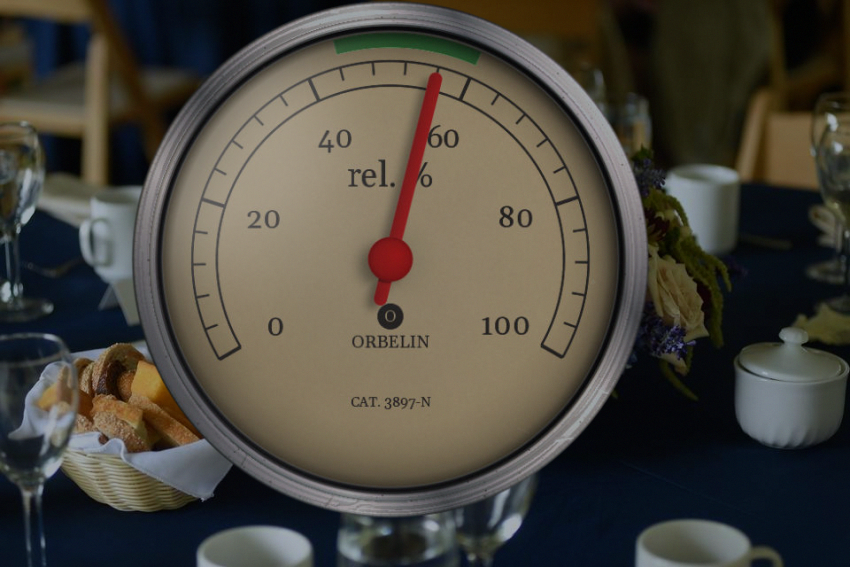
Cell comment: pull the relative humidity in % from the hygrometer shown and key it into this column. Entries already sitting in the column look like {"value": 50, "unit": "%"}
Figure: {"value": 56, "unit": "%"}
